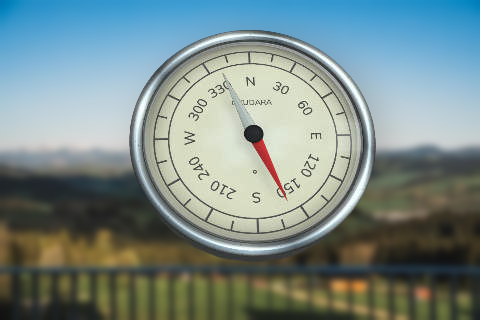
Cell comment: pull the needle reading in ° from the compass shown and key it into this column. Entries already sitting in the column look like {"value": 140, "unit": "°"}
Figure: {"value": 157.5, "unit": "°"}
